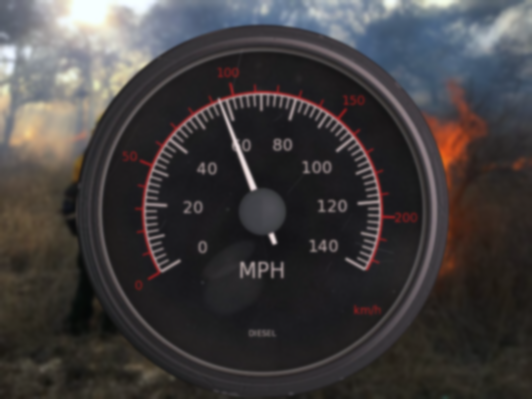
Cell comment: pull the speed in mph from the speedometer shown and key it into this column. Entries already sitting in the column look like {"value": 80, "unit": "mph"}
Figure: {"value": 58, "unit": "mph"}
